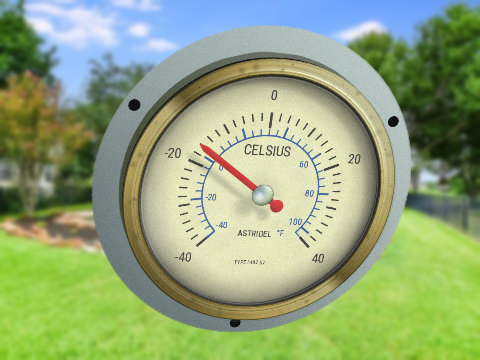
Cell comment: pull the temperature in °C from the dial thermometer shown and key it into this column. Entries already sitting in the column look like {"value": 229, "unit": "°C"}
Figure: {"value": -16, "unit": "°C"}
